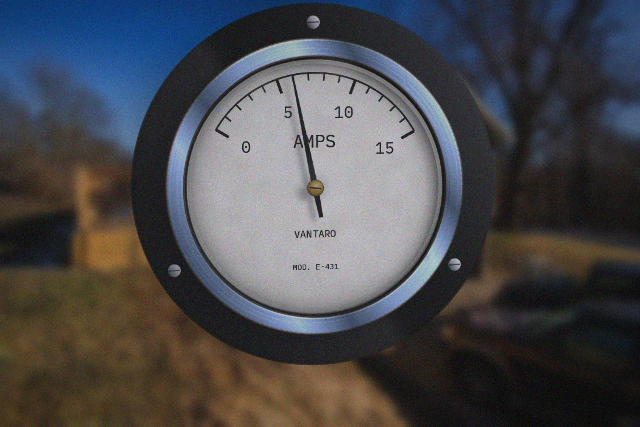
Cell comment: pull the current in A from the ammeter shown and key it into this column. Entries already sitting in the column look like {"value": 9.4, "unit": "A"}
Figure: {"value": 6, "unit": "A"}
